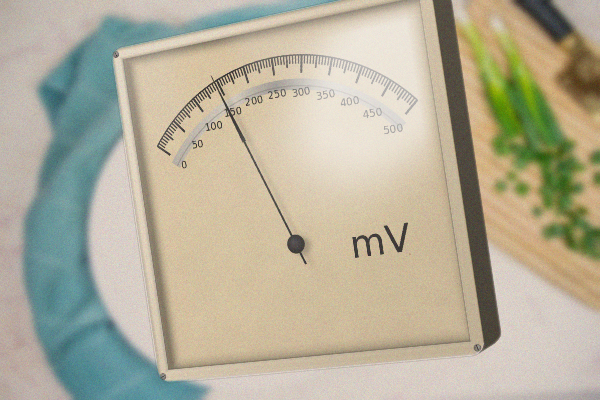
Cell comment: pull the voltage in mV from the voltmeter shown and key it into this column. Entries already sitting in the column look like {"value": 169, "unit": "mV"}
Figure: {"value": 150, "unit": "mV"}
